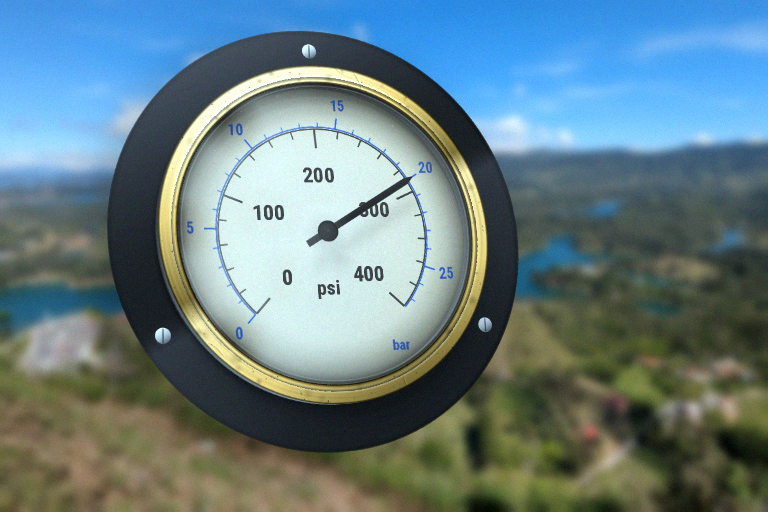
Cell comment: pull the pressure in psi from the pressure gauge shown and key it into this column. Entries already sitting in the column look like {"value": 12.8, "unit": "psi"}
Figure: {"value": 290, "unit": "psi"}
